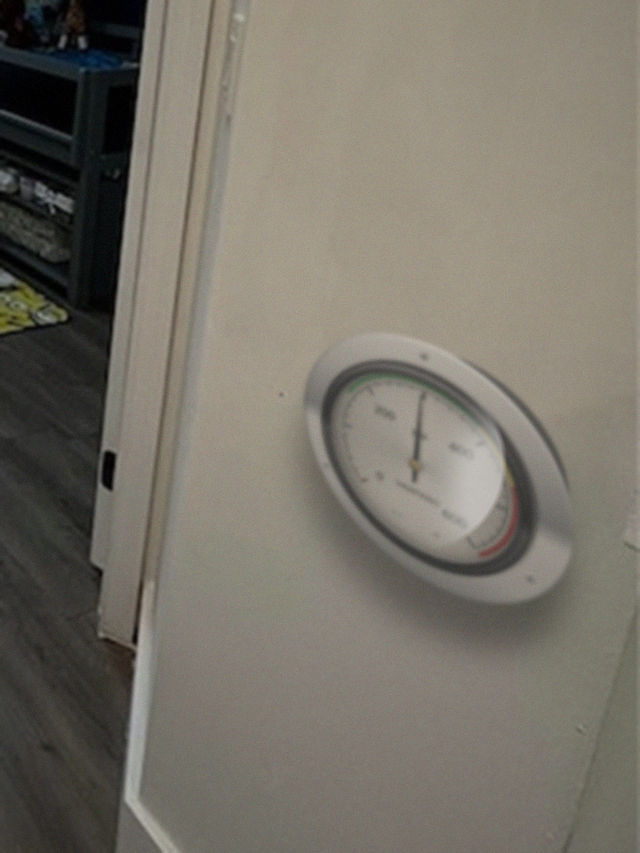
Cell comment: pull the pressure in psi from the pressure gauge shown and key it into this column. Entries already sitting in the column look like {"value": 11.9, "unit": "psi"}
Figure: {"value": 300, "unit": "psi"}
